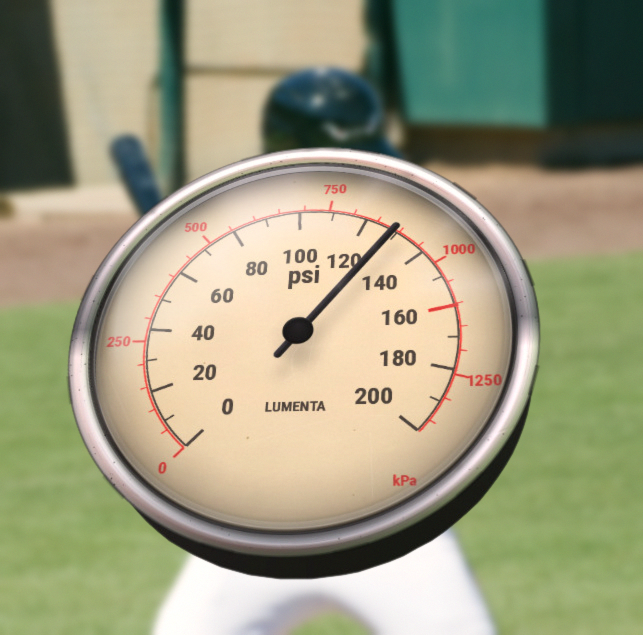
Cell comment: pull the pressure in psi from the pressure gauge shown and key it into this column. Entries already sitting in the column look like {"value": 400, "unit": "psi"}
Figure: {"value": 130, "unit": "psi"}
